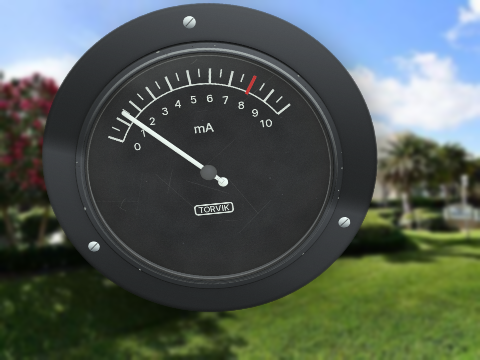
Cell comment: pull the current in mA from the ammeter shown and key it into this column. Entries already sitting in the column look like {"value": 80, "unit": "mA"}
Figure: {"value": 1.5, "unit": "mA"}
